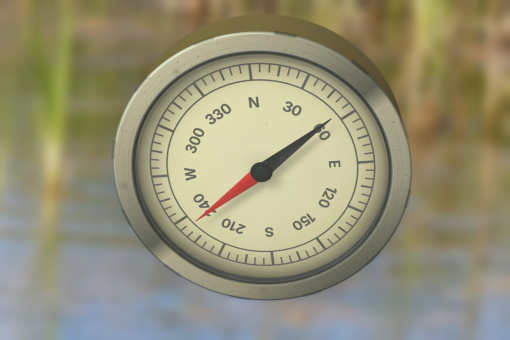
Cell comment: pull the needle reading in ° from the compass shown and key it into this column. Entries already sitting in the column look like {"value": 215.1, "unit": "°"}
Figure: {"value": 235, "unit": "°"}
